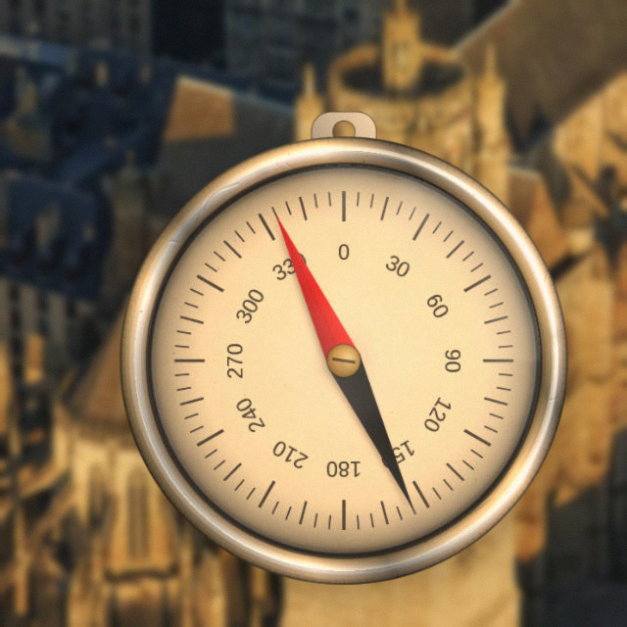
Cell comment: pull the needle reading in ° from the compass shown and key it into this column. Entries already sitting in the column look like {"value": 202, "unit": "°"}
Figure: {"value": 335, "unit": "°"}
